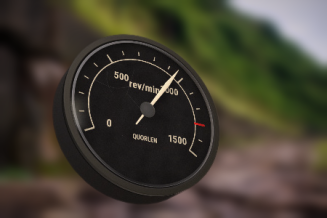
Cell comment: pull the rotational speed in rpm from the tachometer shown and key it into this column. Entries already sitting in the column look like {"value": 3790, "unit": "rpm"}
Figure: {"value": 950, "unit": "rpm"}
